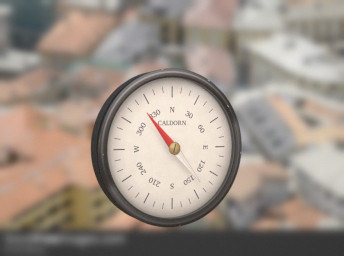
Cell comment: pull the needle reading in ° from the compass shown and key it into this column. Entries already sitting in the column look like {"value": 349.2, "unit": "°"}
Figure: {"value": 320, "unit": "°"}
